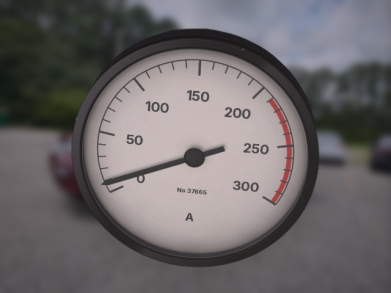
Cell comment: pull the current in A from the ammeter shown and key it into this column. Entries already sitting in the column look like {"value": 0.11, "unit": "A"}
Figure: {"value": 10, "unit": "A"}
